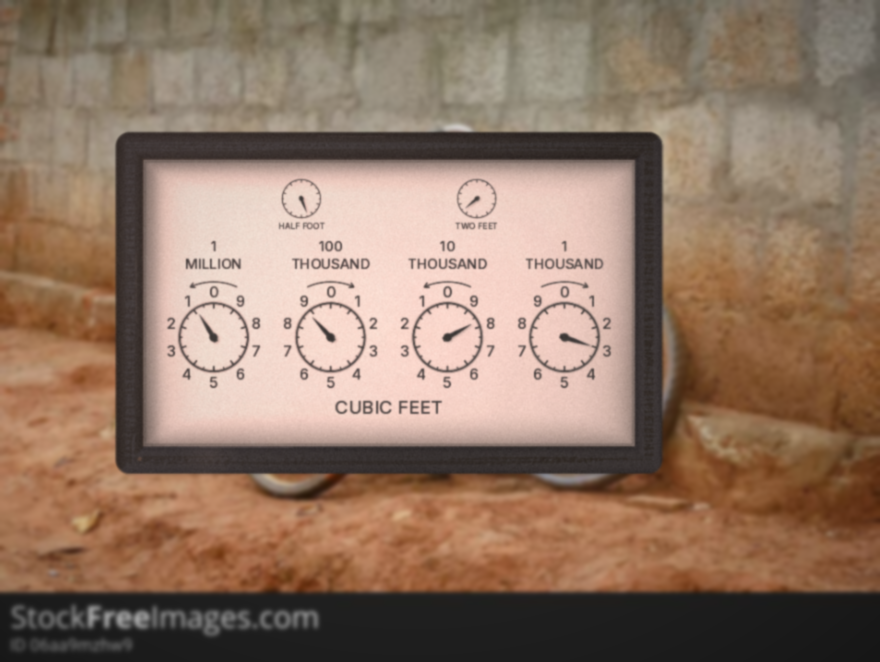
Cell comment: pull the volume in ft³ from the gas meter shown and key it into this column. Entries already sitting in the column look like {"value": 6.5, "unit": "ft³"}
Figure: {"value": 88300, "unit": "ft³"}
